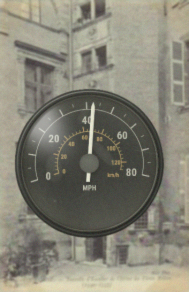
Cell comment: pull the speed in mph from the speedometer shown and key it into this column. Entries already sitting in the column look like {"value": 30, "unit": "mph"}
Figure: {"value": 42.5, "unit": "mph"}
